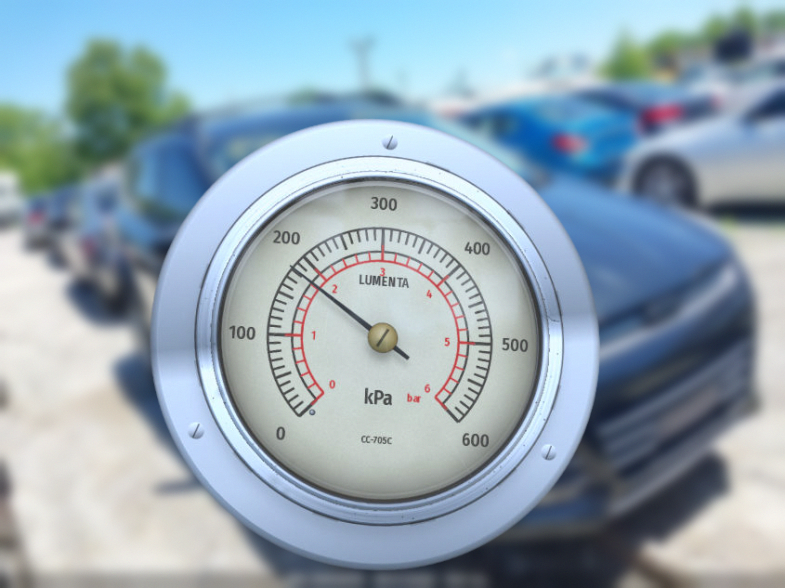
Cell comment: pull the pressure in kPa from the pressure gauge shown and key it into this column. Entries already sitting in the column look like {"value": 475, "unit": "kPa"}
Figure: {"value": 180, "unit": "kPa"}
